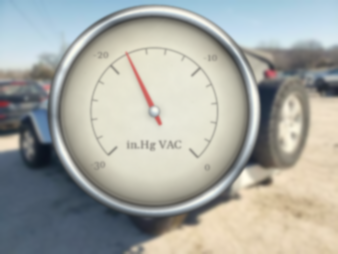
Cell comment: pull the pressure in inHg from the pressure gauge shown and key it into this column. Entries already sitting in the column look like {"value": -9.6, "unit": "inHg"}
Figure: {"value": -18, "unit": "inHg"}
